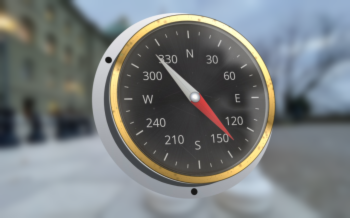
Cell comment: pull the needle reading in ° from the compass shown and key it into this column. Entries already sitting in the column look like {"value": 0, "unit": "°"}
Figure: {"value": 140, "unit": "°"}
